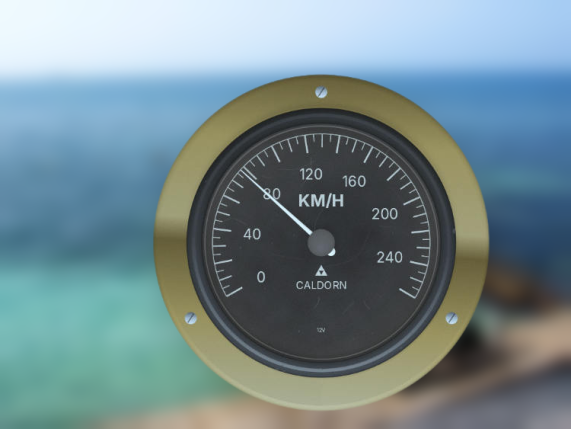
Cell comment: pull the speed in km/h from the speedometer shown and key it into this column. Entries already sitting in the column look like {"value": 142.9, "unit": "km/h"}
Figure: {"value": 77.5, "unit": "km/h"}
